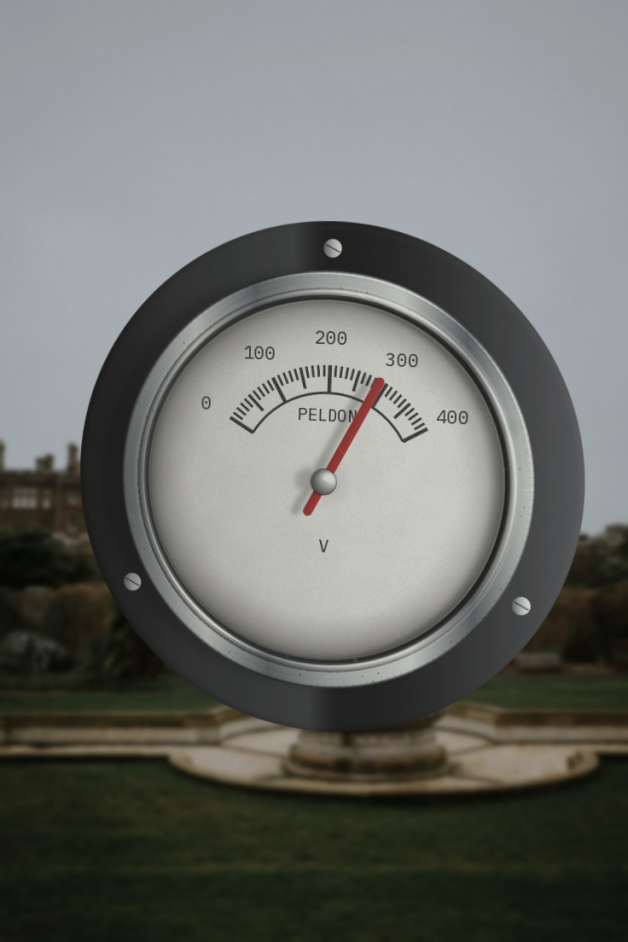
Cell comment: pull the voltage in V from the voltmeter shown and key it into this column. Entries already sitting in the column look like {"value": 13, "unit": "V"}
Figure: {"value": 290, "unit": "V"}
